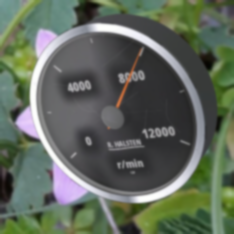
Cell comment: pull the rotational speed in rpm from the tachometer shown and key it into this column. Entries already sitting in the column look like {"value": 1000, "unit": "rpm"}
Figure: {"value": 8000, "unit": "rpm"}
